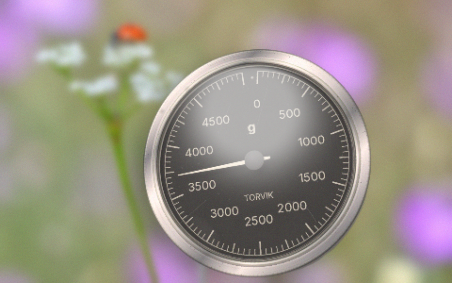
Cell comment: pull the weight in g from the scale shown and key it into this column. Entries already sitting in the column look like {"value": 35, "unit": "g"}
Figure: {"value": 3700, "unit": "g"}
